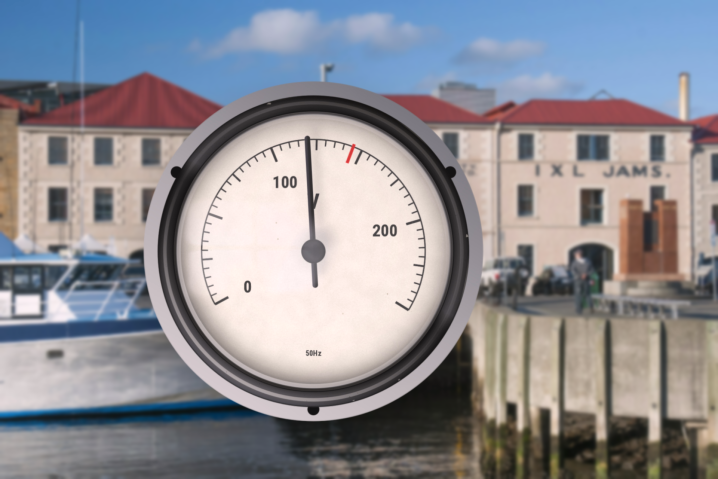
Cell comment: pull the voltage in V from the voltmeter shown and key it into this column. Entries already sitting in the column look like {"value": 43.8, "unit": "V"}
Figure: {"value": 120, "unit": "V"}
